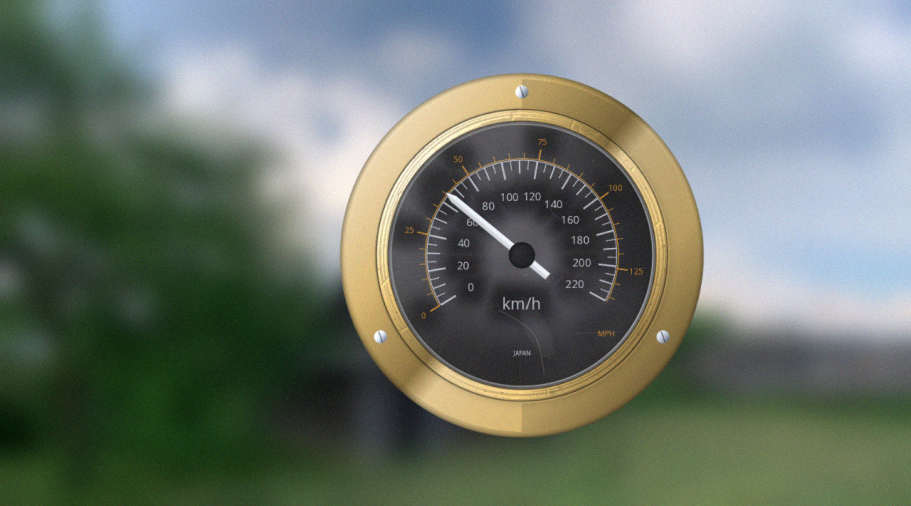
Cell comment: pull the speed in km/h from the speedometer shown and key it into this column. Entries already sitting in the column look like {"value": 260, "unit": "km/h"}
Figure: {"value": 65, "unit": "km/h"}
